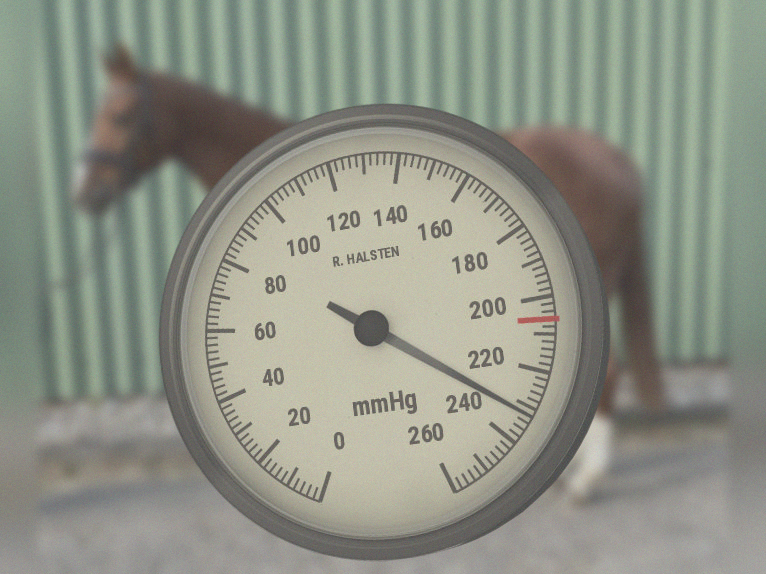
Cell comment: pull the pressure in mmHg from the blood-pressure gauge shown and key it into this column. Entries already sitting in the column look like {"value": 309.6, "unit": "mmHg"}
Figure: {"value": 232, "unit": "mmHg"}
